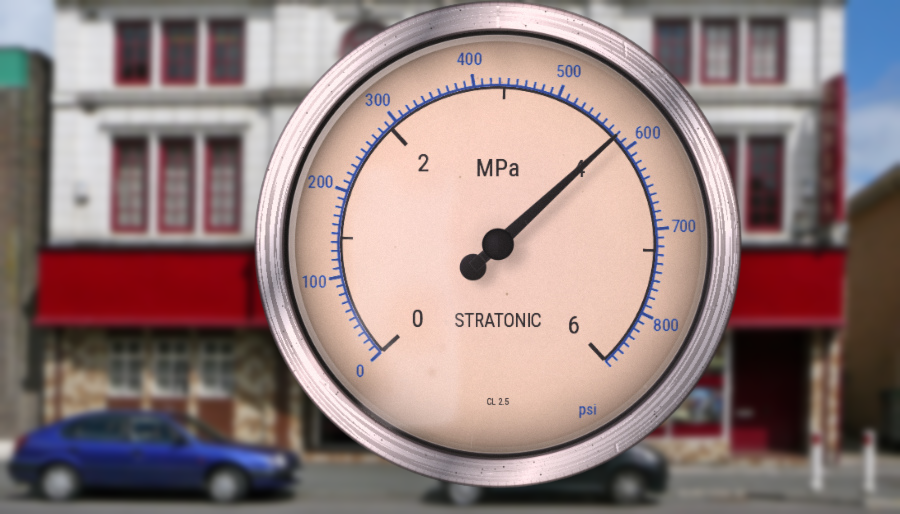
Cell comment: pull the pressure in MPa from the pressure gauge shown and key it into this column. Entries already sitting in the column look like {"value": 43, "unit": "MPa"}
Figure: {"value": 4, "unit": "MPa"}
